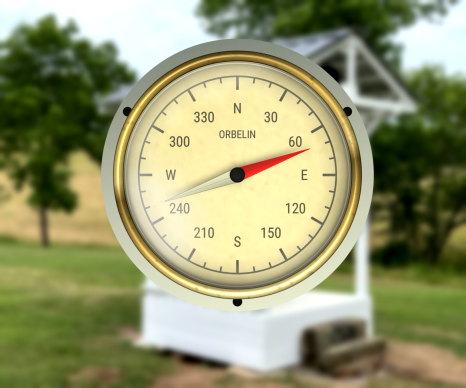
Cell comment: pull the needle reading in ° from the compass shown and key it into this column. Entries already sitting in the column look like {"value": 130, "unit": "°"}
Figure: {"value": 70, "unit": "°"}
